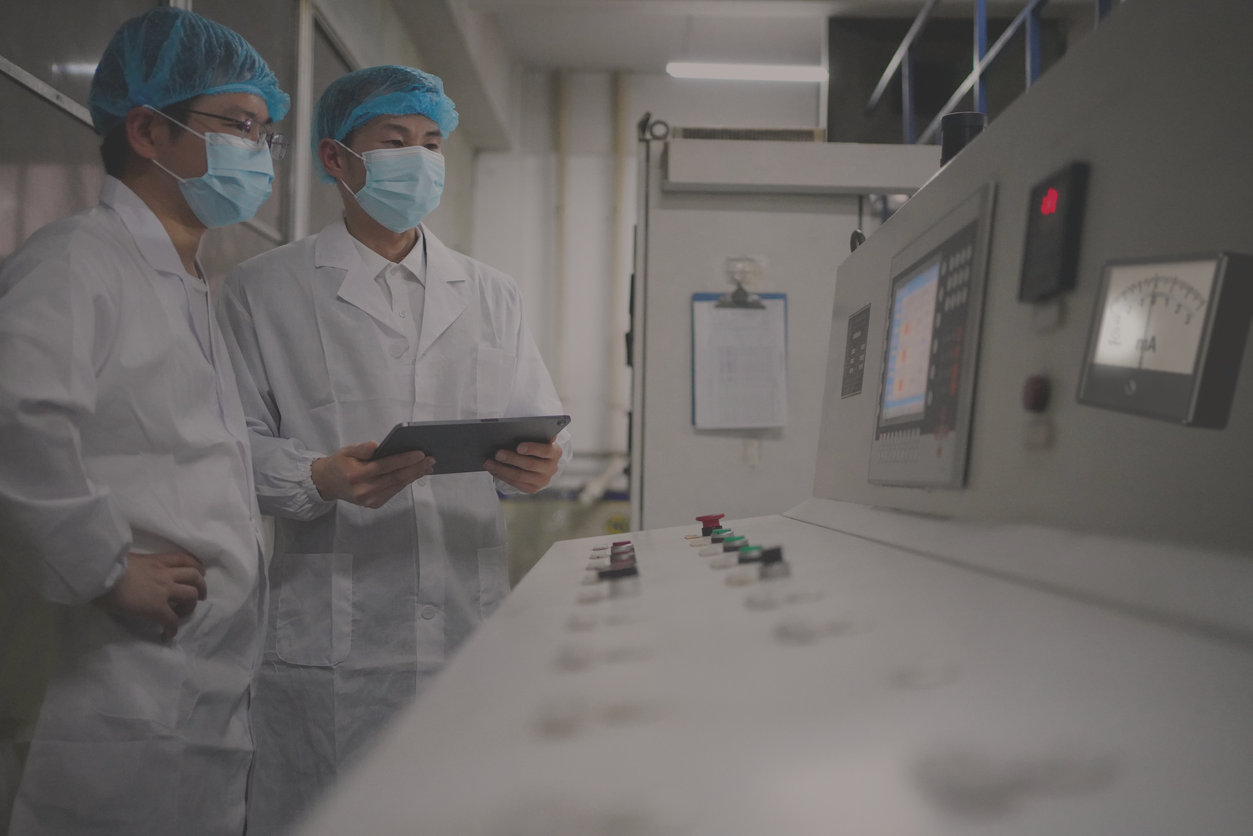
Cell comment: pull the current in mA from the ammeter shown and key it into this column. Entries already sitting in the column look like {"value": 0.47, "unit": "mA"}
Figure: {"value": 0, "unit": "mA"}
